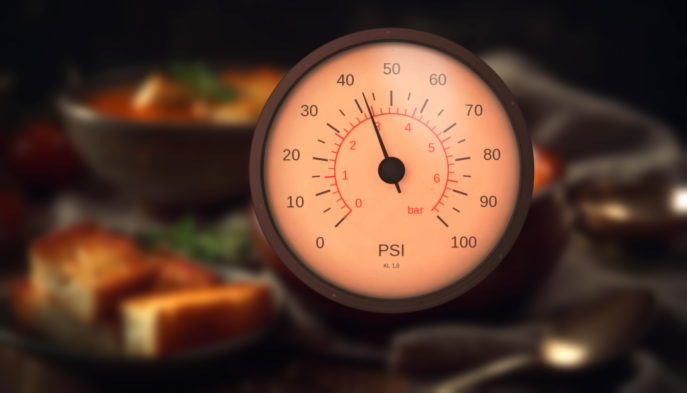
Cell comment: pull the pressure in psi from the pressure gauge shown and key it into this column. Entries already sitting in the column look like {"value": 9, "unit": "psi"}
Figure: {"value": 42.5, "unit": "psi"}
